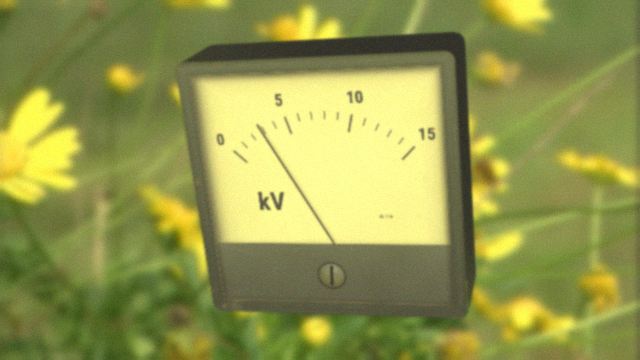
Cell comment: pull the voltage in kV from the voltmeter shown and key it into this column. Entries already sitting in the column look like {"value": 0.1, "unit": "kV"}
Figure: {"value": 3, "unit": "kV"}
